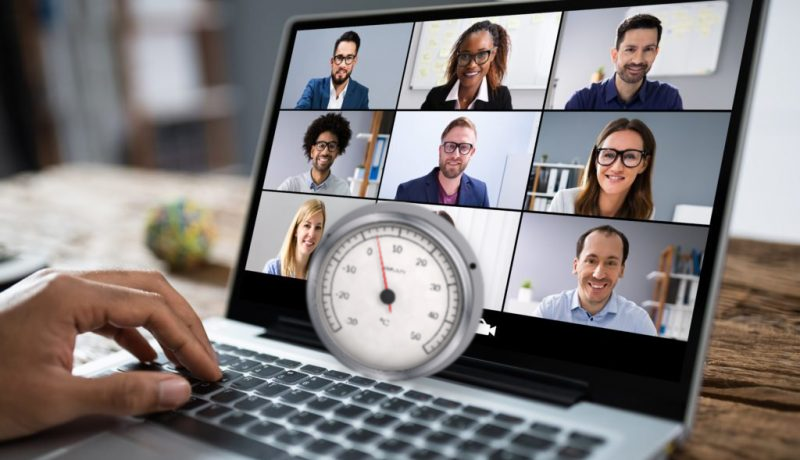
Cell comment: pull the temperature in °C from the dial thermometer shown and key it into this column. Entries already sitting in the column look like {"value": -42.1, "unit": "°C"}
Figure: {"value": 4, "unit": "°C"}
